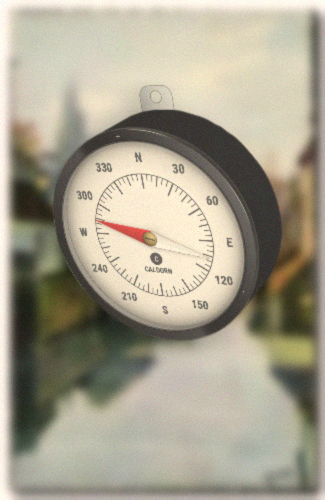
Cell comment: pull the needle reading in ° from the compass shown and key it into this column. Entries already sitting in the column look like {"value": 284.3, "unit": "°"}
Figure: {"value": 285, "unit": "°"}
